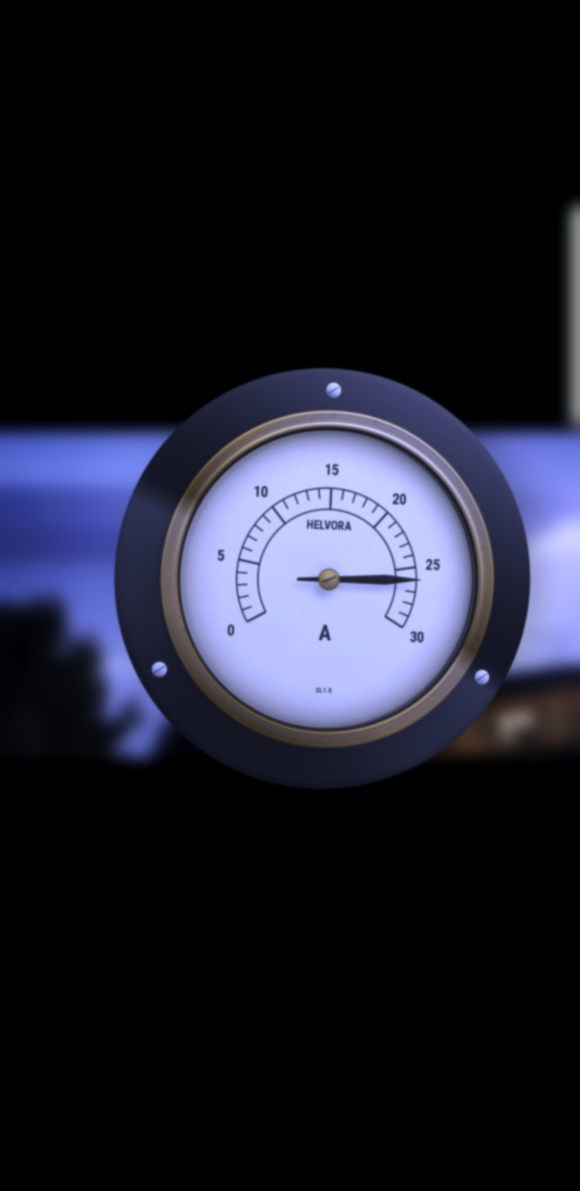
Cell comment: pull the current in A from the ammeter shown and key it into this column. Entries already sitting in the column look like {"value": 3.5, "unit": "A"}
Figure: {"value": 26, "unit": "A"}
